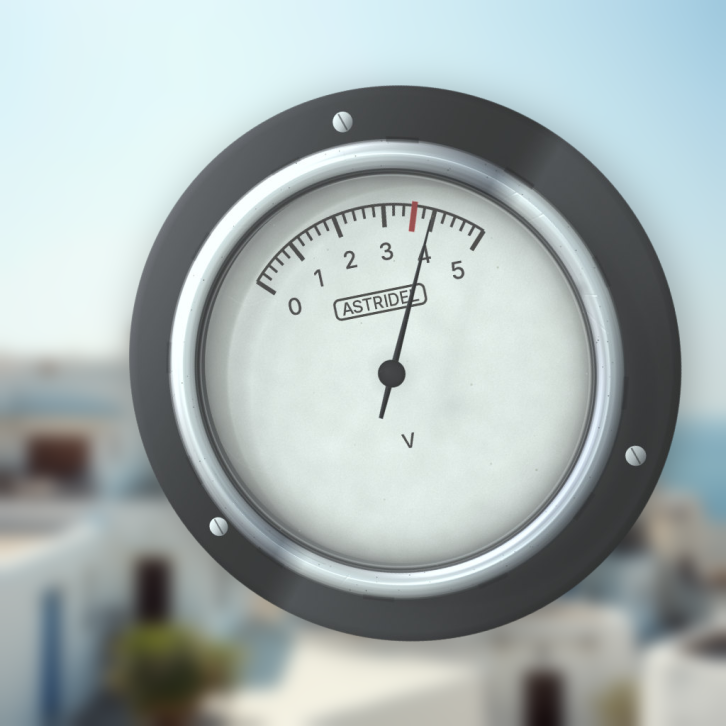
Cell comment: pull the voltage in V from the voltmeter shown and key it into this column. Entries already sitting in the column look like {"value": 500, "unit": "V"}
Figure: {"value": 4, "unit": "V"}
